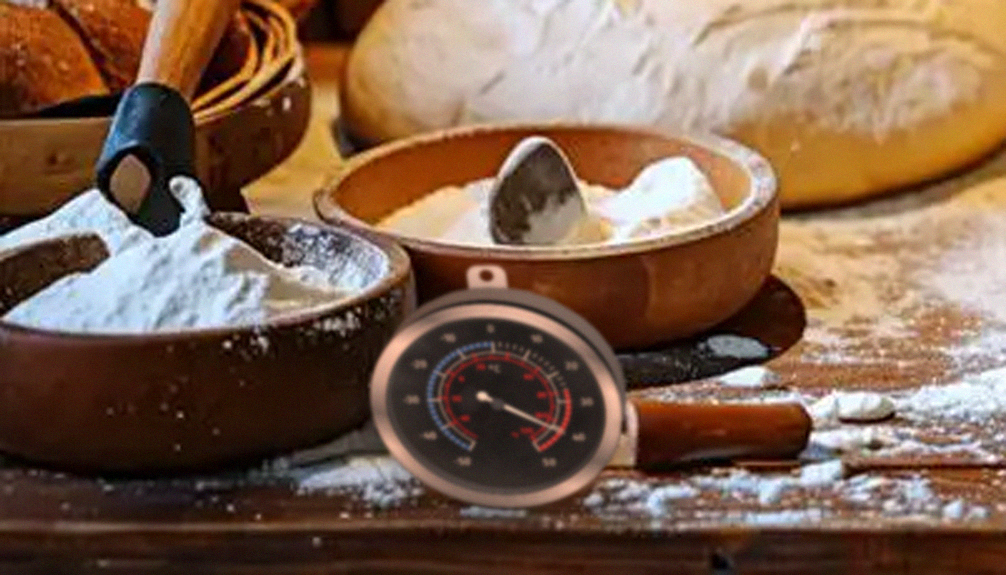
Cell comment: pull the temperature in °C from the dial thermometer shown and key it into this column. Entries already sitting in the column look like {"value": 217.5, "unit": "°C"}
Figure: {"value": 40, "unit": "°C"}
